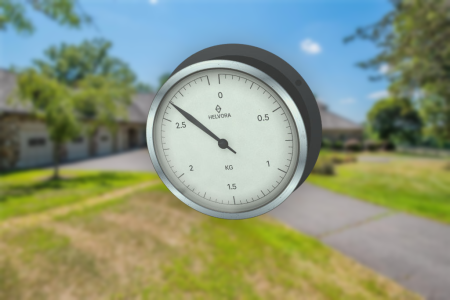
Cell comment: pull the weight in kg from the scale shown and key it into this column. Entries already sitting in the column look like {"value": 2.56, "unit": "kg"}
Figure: {"value": 2.65, "unit": "kg"}
